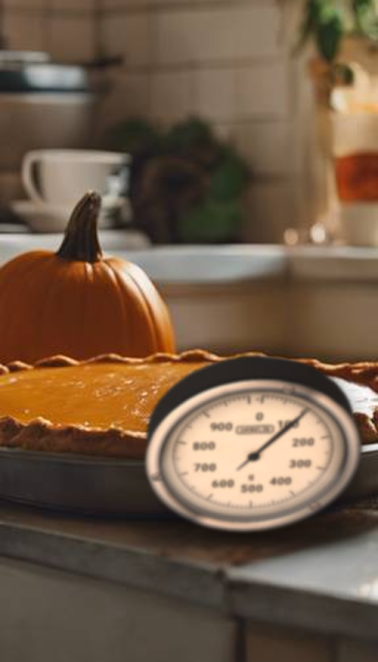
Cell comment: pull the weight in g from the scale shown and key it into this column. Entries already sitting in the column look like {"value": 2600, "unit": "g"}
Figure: {"value": 100, "unit": "g"}
